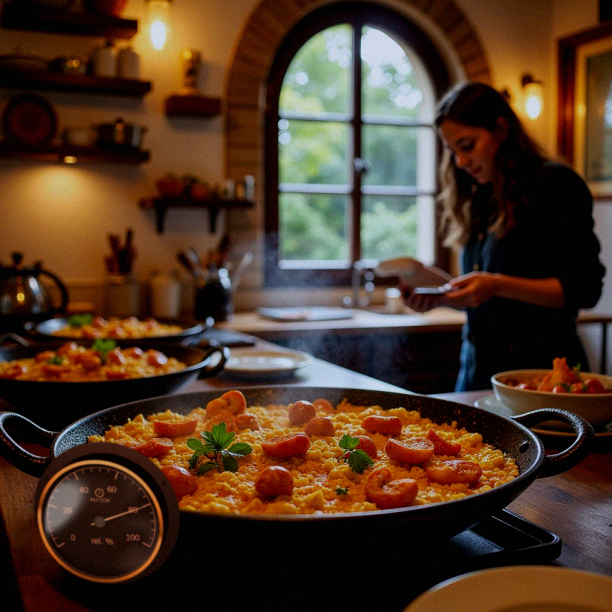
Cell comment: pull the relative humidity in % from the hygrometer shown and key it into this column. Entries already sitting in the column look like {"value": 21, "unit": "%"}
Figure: {"value": 80, "unit": "%"}
